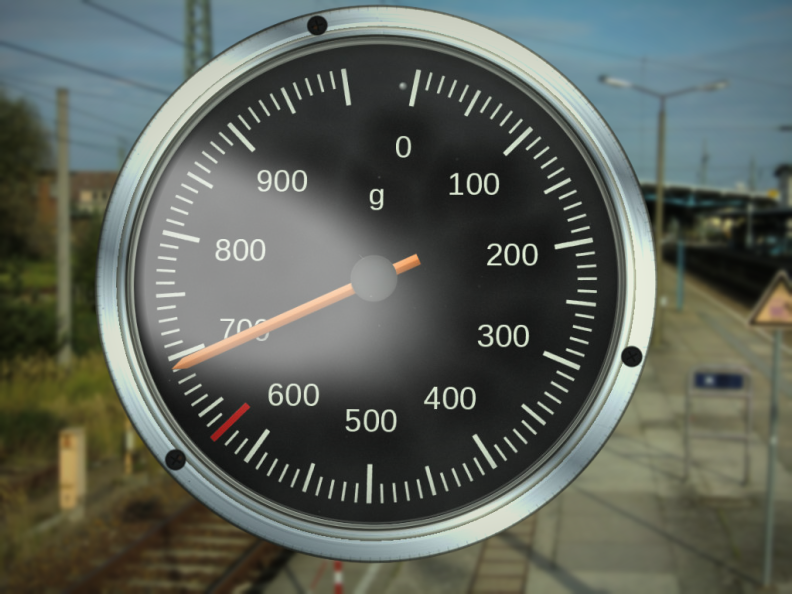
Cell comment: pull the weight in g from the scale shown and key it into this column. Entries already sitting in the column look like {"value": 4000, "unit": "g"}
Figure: {"value": 690, "unit": "g"}
